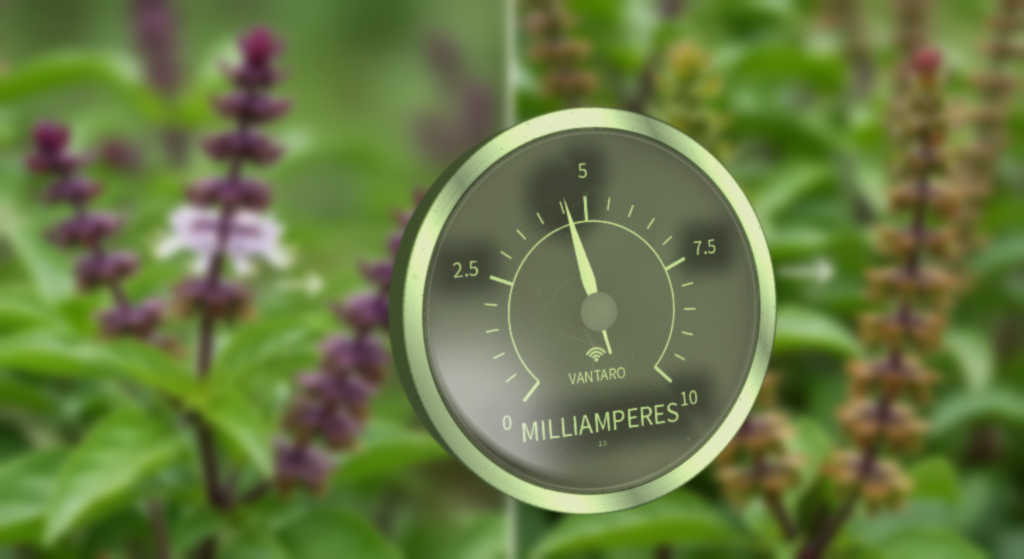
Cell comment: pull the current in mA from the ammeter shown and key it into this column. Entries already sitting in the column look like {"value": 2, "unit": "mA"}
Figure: {"value": 4.5, "unit": "mA"}
